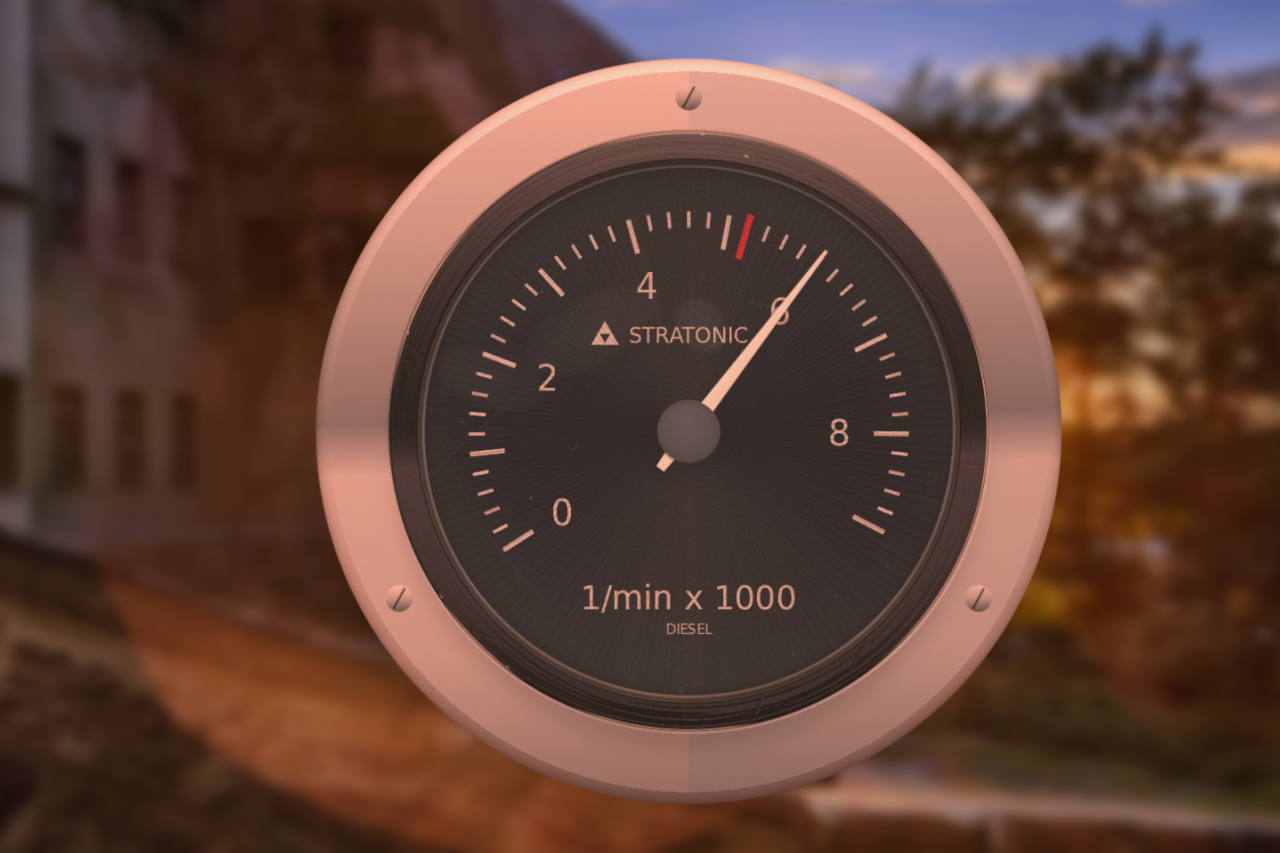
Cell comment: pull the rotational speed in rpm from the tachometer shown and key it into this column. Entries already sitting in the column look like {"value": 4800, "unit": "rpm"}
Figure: {"value": 6000, "unit": "rpm"}
